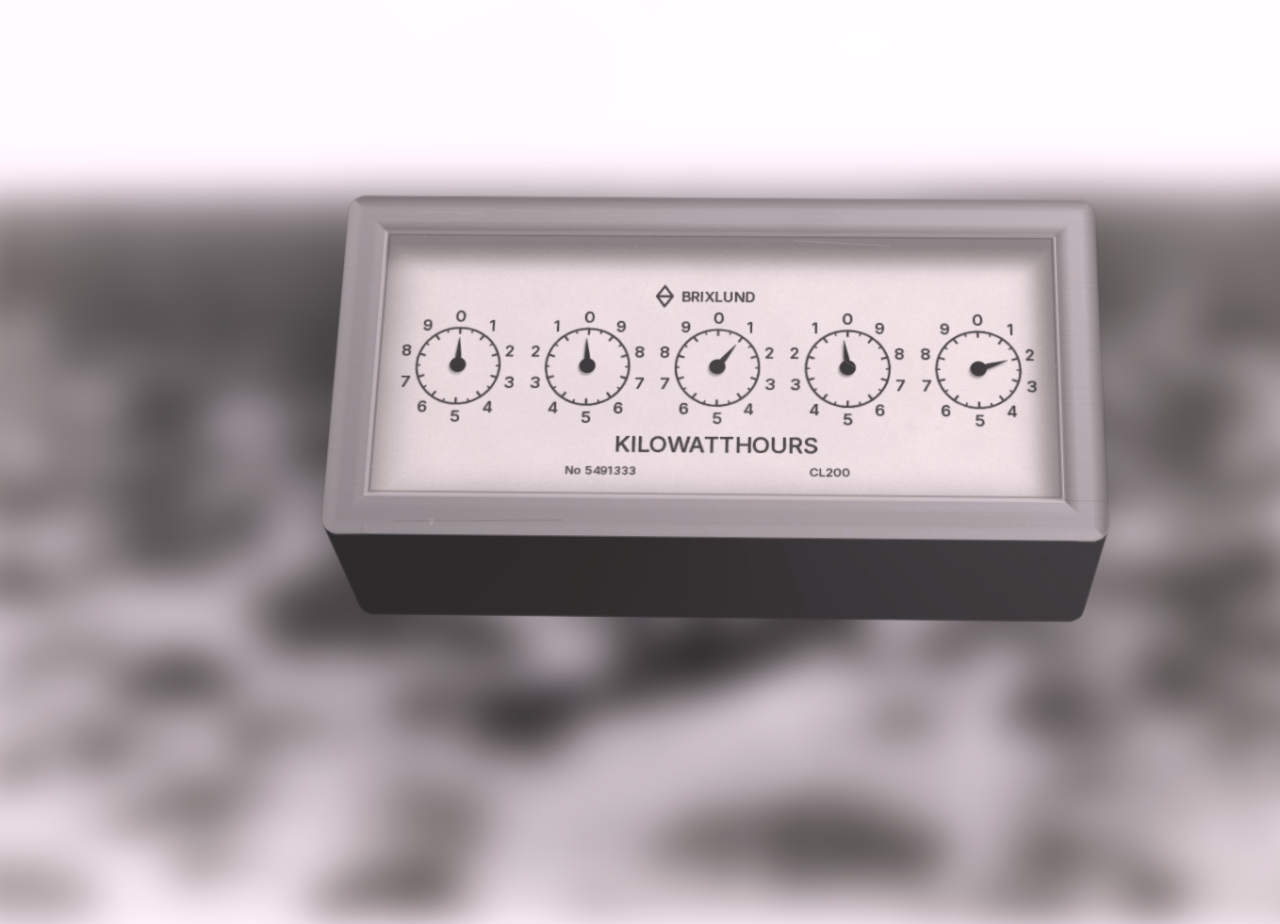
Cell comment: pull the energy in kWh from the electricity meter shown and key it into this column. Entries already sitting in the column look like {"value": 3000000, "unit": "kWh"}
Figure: {"value": 102, "unit": "kWh"}
